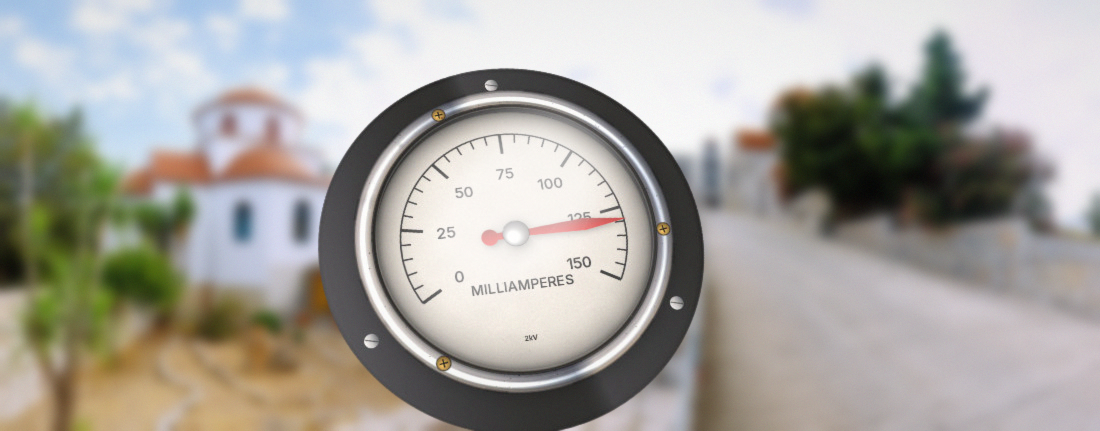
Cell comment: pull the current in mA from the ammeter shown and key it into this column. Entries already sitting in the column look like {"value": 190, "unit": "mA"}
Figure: {"value": 130, "unit": "mA"}
